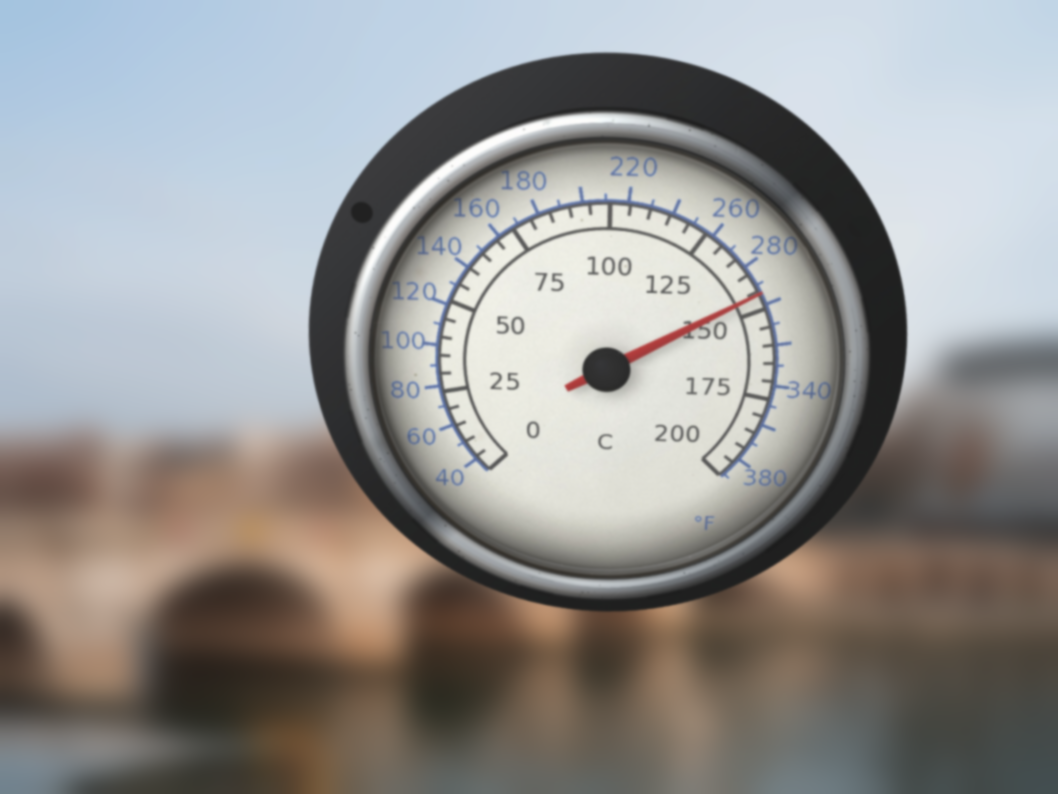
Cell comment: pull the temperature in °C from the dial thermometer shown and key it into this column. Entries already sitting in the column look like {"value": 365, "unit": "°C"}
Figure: {"value": 145, "unit": "°C"}
